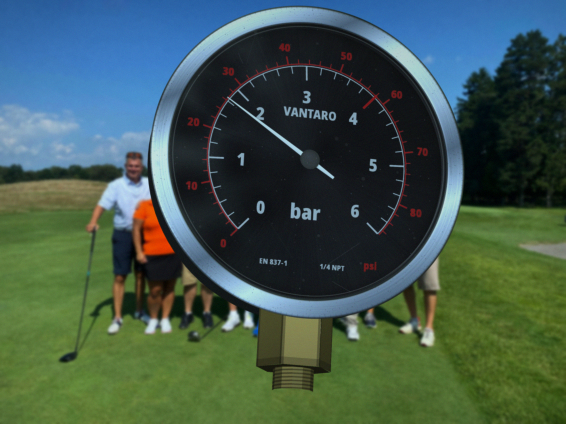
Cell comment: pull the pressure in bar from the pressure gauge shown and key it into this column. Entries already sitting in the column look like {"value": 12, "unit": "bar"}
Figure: {"value": 1.8, "unit": "bar"}
